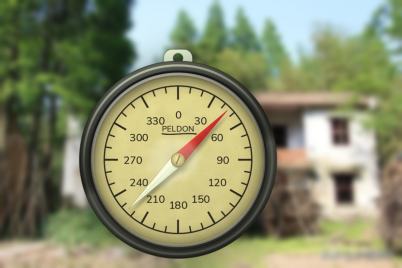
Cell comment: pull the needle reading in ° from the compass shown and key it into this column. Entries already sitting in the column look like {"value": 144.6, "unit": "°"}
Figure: {"value": 45, "unit": "°"}
